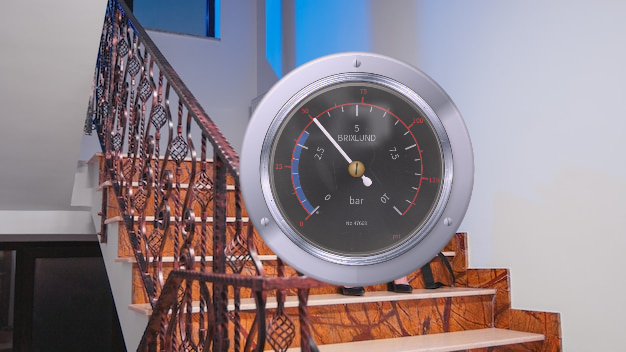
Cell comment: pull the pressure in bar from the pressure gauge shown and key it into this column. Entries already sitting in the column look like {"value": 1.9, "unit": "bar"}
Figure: {"value": 3.5, "unit": "bar"}
